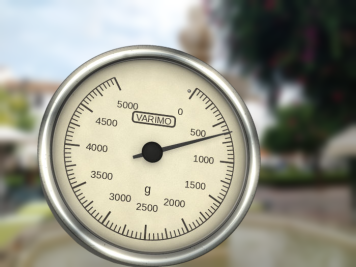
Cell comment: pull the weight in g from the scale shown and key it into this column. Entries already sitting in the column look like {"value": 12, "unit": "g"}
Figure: {"value": 650, "unit": "g"}
